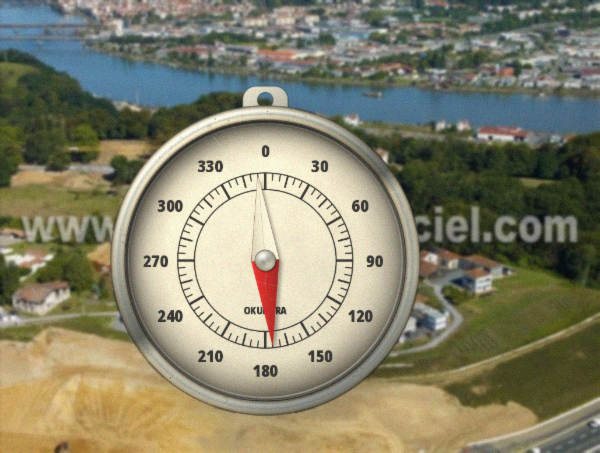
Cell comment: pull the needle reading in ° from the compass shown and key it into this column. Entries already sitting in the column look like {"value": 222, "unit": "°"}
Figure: {"value": 175, "unit": "°"}
